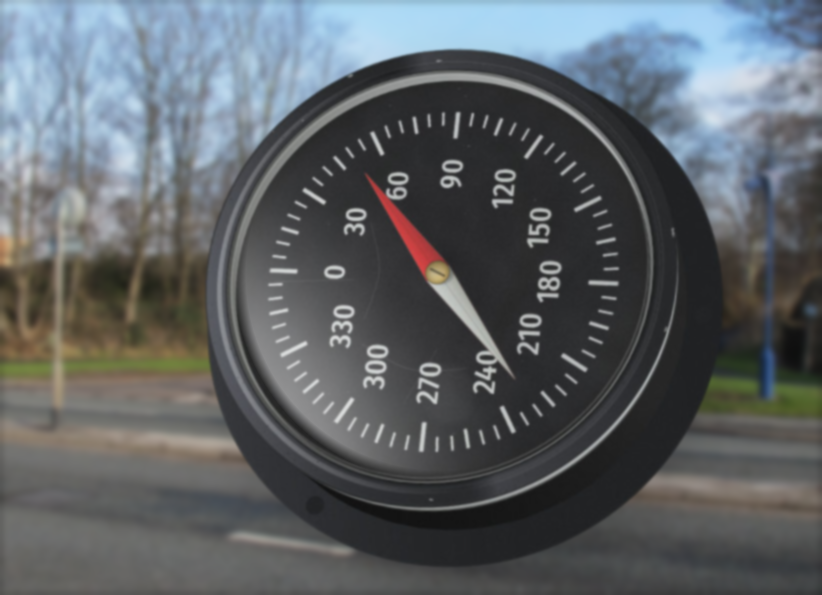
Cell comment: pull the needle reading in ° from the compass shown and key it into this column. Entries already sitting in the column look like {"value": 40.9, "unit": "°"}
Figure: {"value": 50, "unit": "°"}
